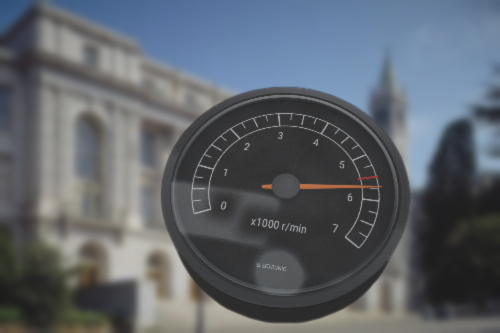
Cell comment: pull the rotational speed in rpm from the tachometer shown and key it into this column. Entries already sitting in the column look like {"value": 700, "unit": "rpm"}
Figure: {"value": 5750, "unit": "rpm"}
